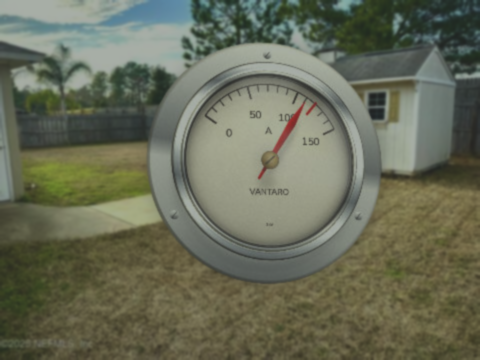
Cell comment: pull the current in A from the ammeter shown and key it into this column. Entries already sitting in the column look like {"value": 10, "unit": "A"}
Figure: {"value": 110, "unit": "A"}
